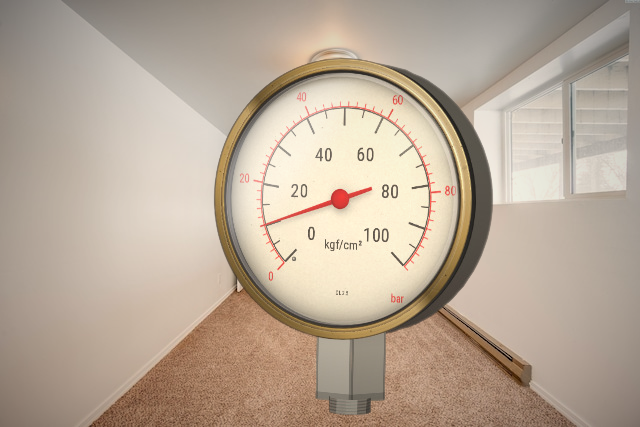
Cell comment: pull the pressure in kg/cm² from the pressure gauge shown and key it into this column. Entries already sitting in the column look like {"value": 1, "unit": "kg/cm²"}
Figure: {"value": 10, "unit": "kg/cm²"}
